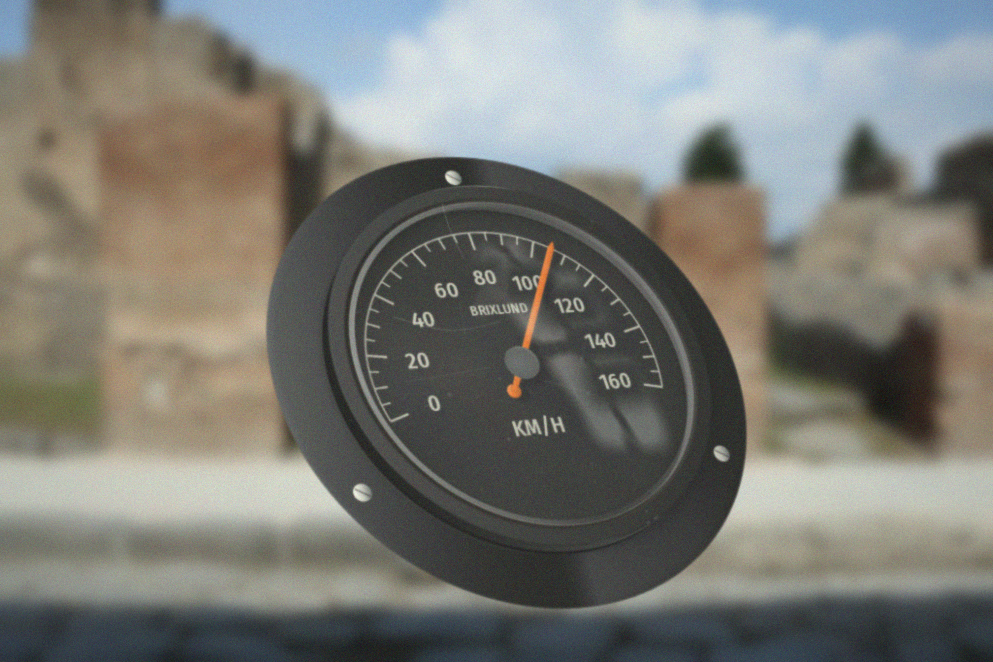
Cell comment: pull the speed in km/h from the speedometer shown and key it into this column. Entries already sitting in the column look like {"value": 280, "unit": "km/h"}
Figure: {"value": 105, "unit": "km/h"}
